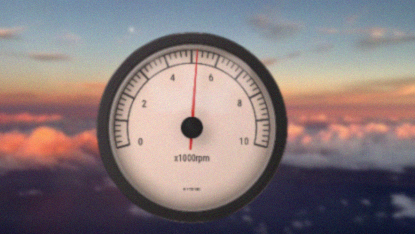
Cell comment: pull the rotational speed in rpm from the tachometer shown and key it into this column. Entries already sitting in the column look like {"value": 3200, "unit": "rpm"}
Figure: {"value": 5200, "unit": "rpm"}
